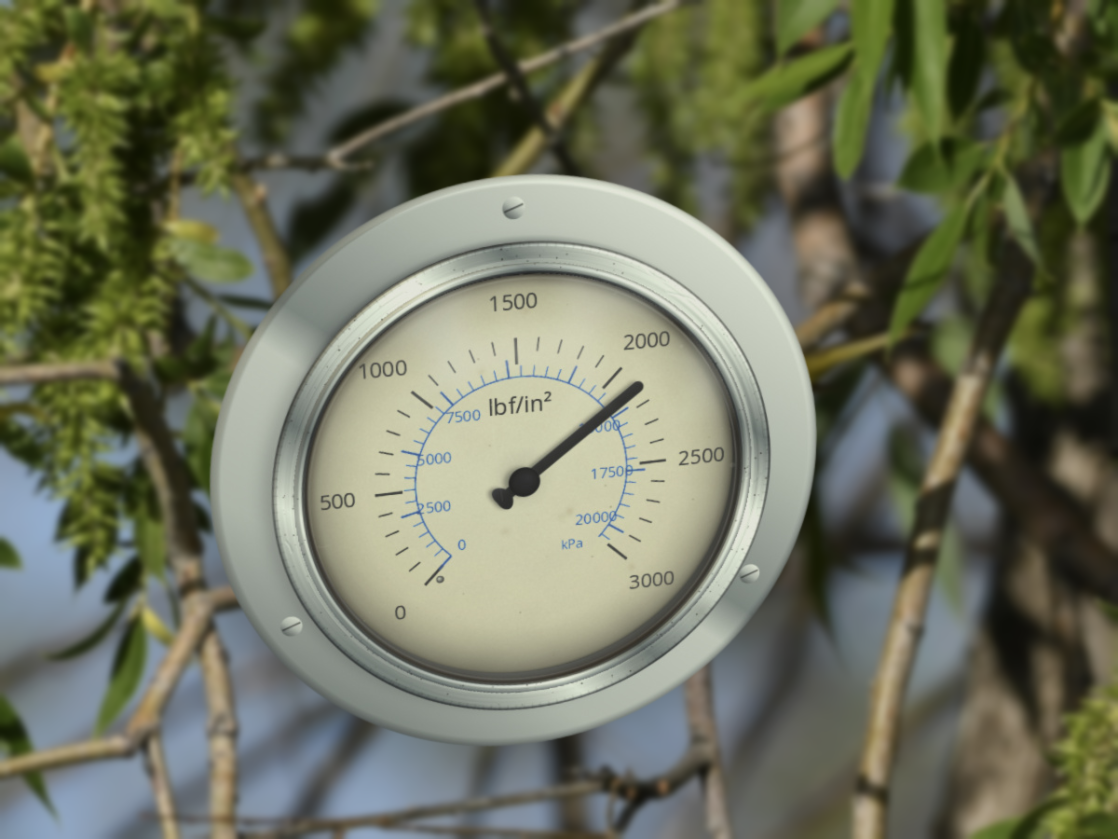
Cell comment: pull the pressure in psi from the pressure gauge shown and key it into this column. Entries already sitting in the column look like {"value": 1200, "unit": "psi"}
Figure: {"value": 2100, "unit": "psi"}
